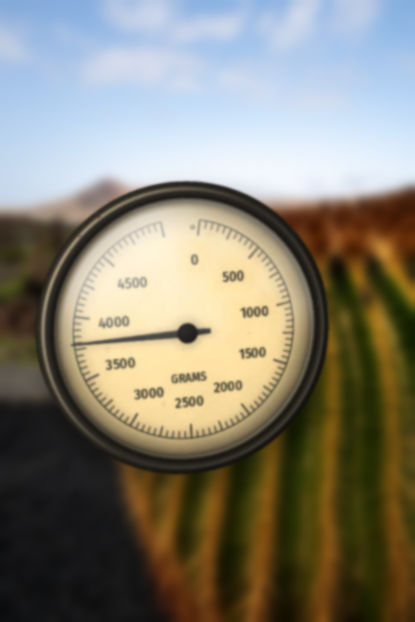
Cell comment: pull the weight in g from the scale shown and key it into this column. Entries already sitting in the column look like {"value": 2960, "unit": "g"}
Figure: {"value": 3800, "unit": "g"}
